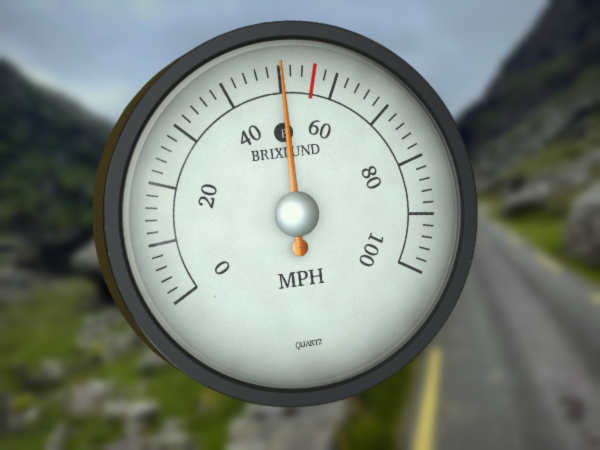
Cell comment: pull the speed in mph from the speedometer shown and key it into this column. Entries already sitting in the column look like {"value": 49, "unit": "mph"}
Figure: {"value": 50, "unit": "mph"}
